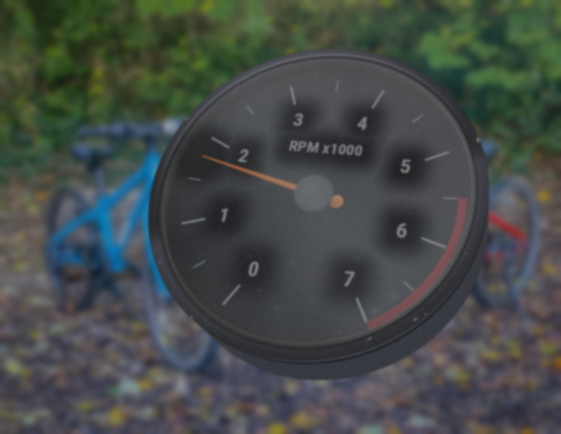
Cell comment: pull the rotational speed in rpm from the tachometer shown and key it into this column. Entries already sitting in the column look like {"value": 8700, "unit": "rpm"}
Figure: {"value": 1750, "unit": "rpm"}
